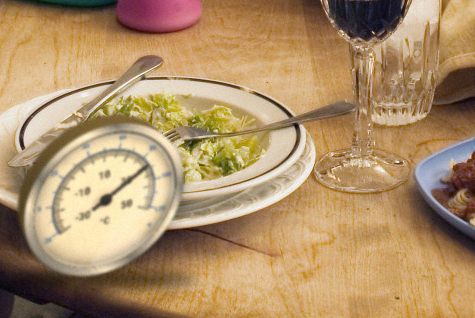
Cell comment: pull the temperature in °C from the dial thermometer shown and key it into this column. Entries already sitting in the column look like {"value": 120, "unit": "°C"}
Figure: {"value": 30, "unit": "°C"}
